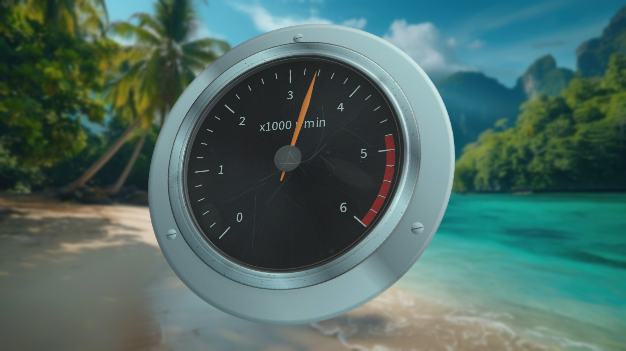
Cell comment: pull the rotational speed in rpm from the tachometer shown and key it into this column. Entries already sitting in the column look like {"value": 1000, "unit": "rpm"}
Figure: {"value": 3400, "unit": "rpm"}
